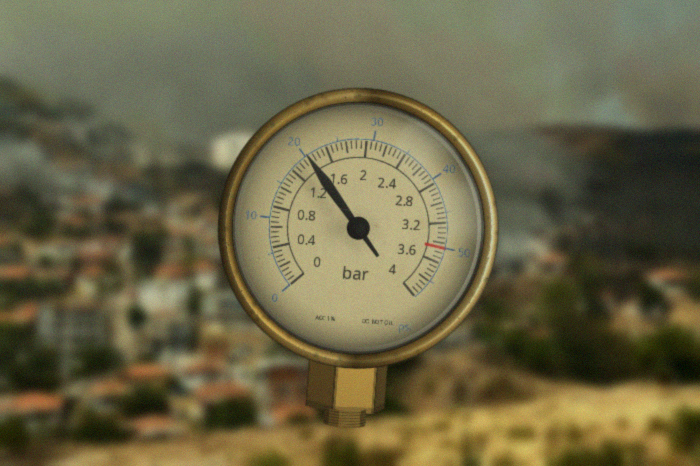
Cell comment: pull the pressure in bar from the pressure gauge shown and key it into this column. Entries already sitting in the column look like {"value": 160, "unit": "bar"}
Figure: {"value": 1.4, "unit": "bar"}
